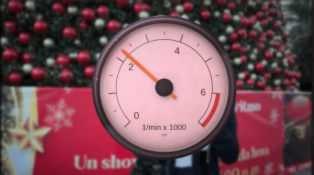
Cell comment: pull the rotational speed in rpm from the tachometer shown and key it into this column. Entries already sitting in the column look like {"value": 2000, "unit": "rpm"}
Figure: {"value": 2250, "unit": "rpm"}
